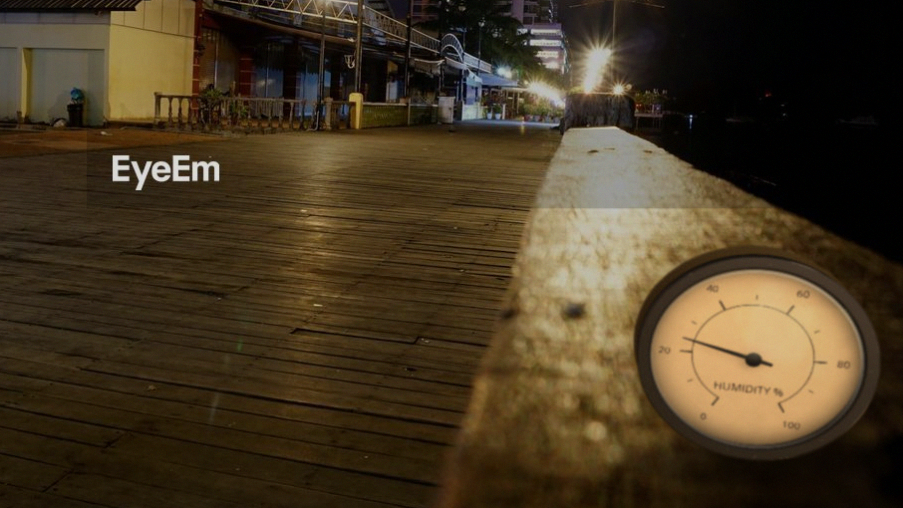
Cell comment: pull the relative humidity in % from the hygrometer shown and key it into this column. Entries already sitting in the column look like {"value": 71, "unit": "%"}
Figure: {"value": 25, "unit": "%"}
